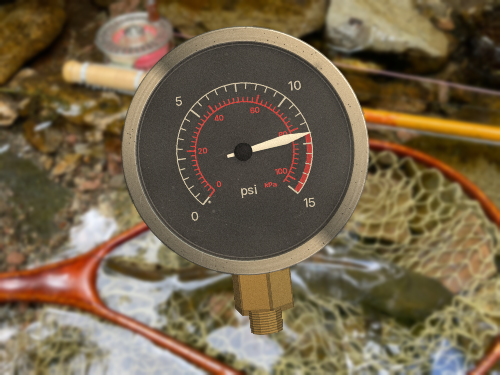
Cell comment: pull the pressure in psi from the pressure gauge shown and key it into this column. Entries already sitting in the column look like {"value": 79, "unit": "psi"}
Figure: {"value": 12, "unit": "psi"}
